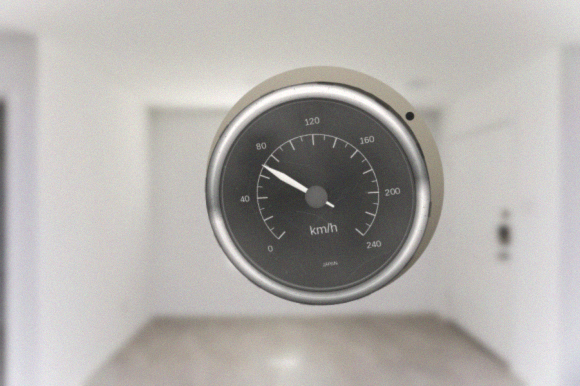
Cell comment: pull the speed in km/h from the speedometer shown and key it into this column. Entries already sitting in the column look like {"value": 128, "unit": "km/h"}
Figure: {"value": 70, "unit": "km/h"}
